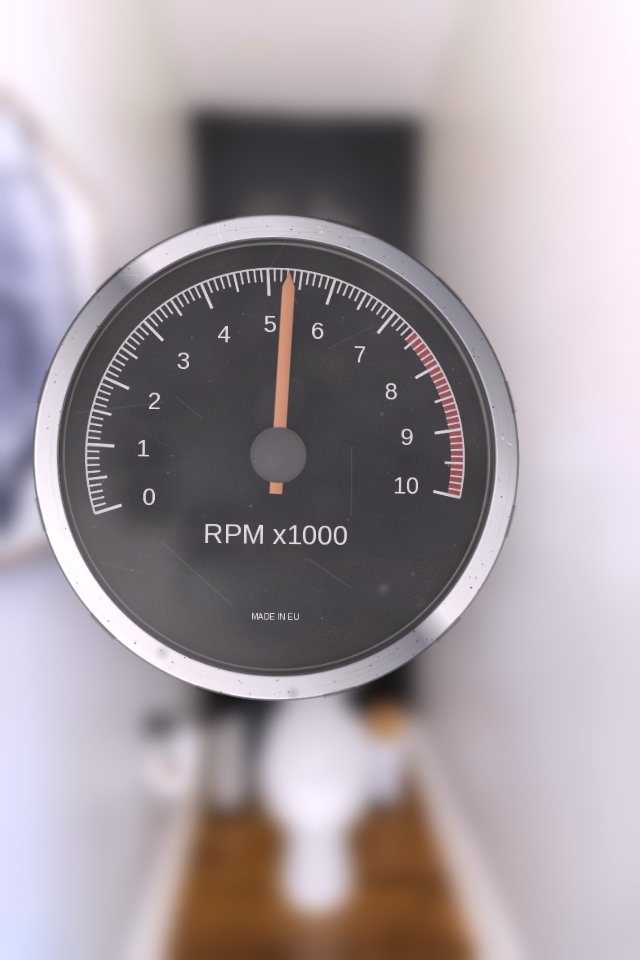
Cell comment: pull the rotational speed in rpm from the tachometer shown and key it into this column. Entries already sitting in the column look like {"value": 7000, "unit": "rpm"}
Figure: {"value": 5300, "unit": "rpm"}
